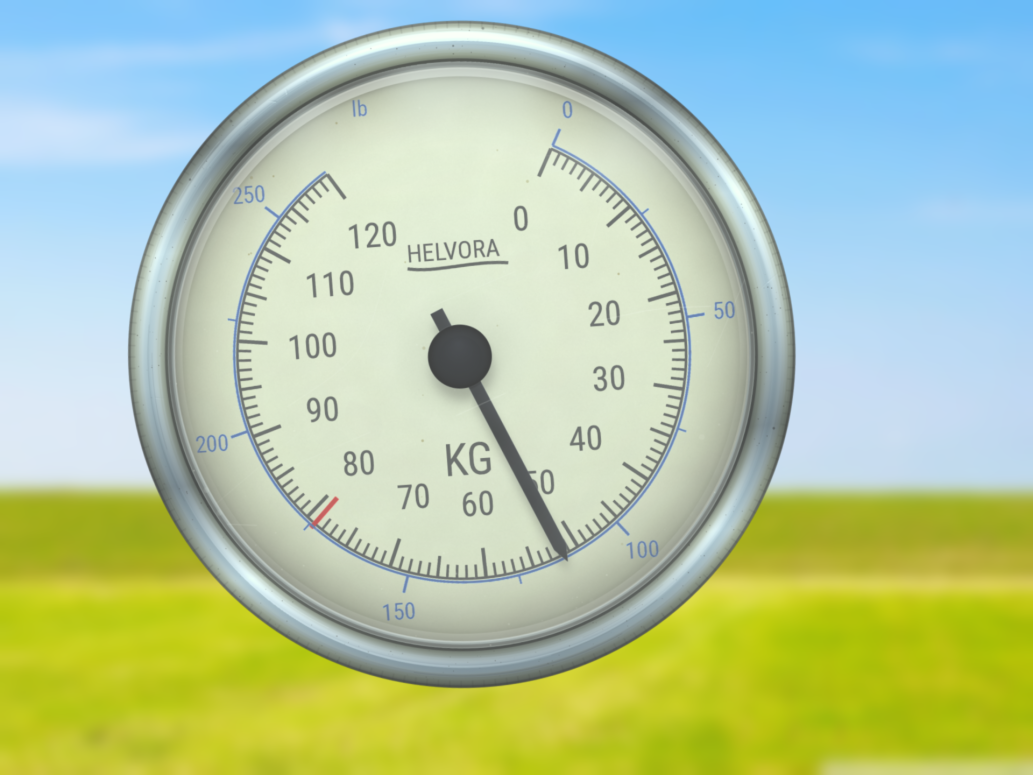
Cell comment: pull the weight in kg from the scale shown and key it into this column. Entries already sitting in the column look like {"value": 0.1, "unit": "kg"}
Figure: {"value": 51.5, "unit": "kg"}
